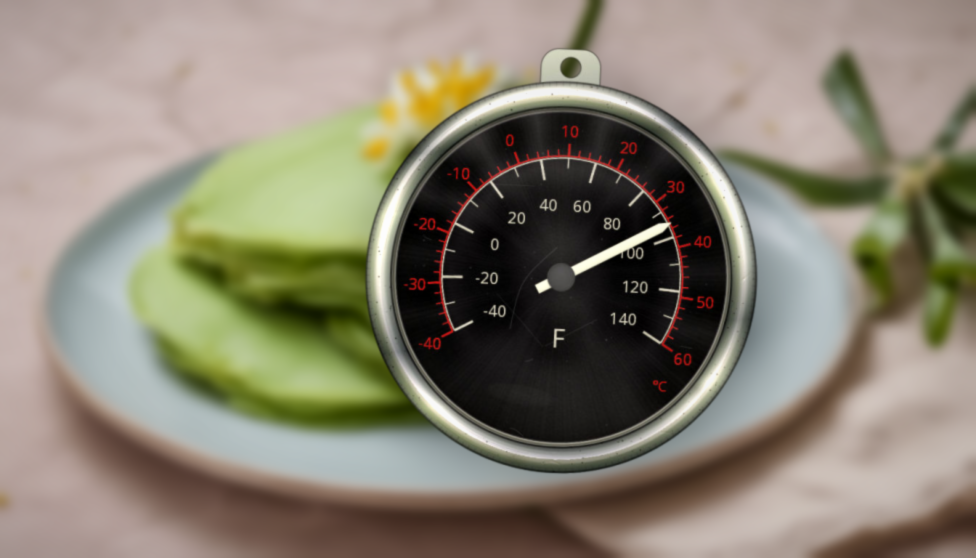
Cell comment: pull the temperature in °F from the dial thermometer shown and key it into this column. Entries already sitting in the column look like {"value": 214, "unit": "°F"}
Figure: {"value": 95, "unit": "°F"}
